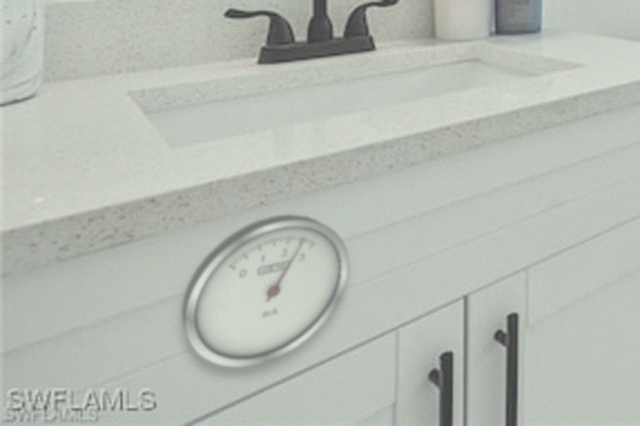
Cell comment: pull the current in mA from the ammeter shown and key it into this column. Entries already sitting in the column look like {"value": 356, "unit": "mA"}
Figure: {"value": 2.5, "unit": "mA"}
